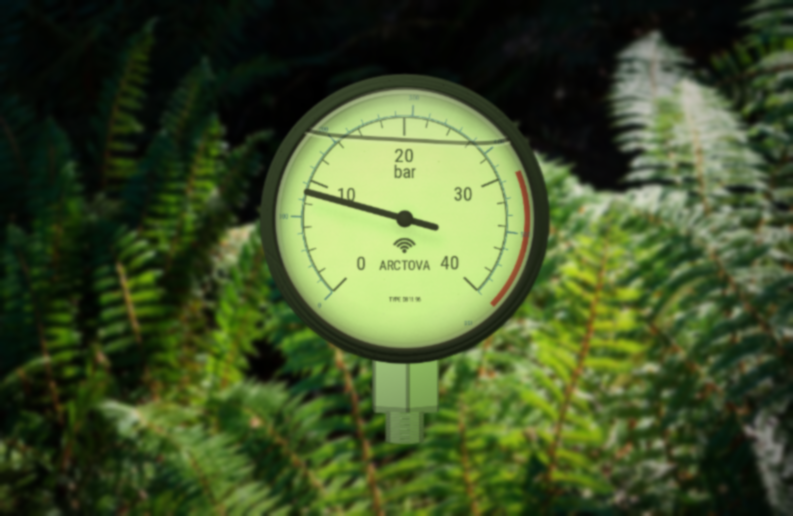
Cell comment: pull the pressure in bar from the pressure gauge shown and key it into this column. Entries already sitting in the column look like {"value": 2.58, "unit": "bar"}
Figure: {"value": 9, "unit": "bar"}
